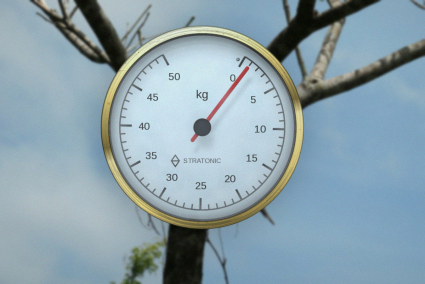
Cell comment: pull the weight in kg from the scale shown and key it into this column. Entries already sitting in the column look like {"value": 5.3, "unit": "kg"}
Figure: {"value": 1, "unit": "kg"}
